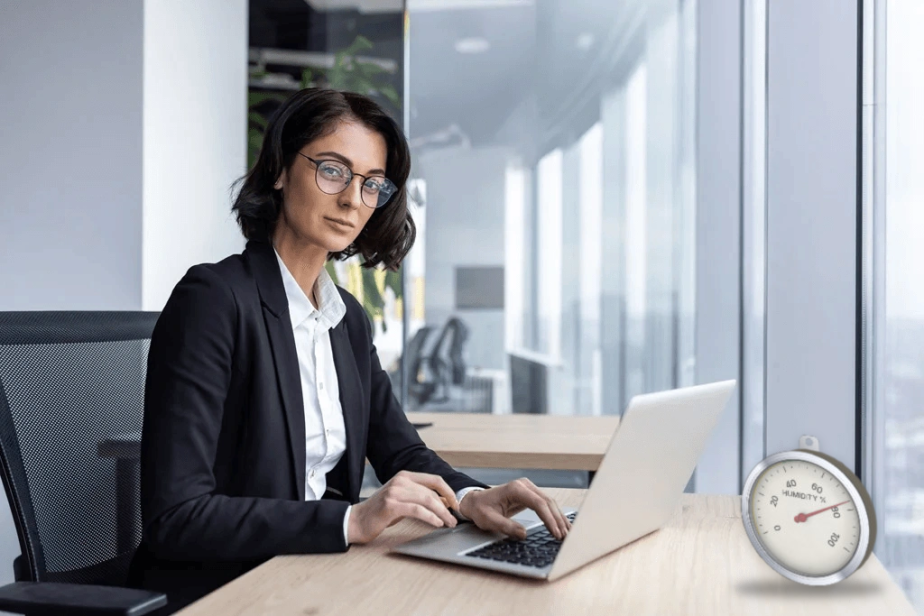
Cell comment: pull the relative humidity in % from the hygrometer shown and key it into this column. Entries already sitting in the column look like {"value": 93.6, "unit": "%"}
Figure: {"value": 76, "unit": "%"}
